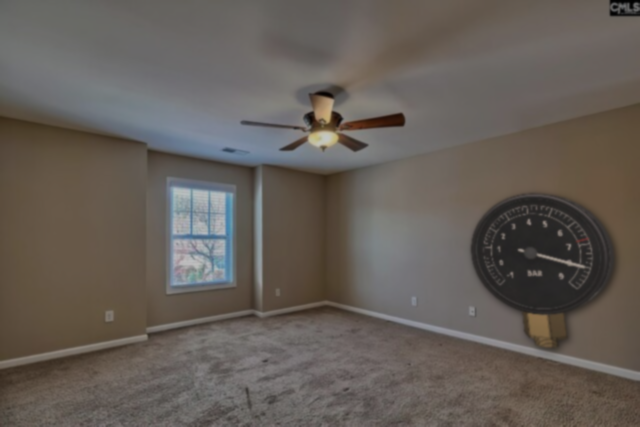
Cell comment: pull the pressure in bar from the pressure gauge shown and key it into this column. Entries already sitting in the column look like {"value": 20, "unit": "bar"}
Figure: {"value": 8, "unit": "bar"}
